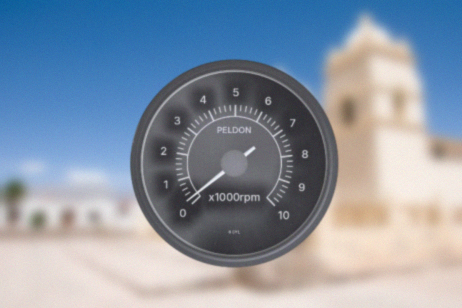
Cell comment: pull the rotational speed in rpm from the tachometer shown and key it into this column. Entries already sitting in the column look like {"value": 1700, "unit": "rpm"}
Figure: {"value": 200, "unit": "rpm"}
